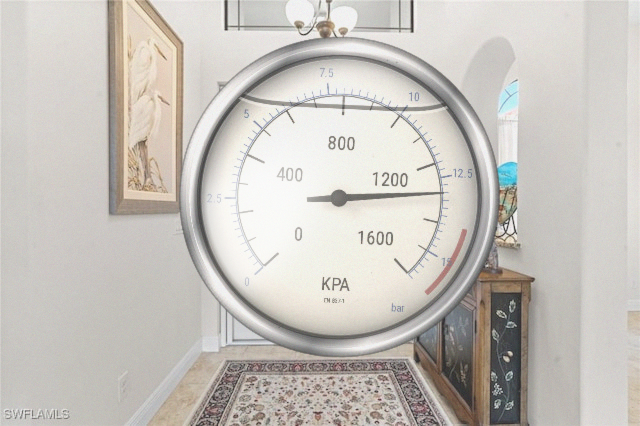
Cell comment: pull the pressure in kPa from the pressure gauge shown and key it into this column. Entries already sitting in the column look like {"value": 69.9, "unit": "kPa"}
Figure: {"value": 1300, "unit": "kPa"}
